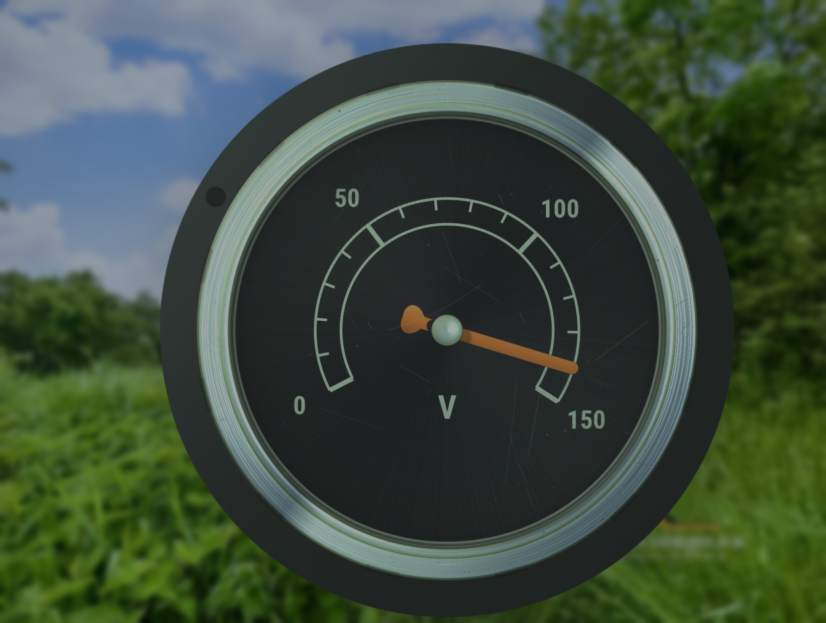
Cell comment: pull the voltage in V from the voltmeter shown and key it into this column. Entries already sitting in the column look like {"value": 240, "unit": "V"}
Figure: {"value": 140, "unit": "V"}
